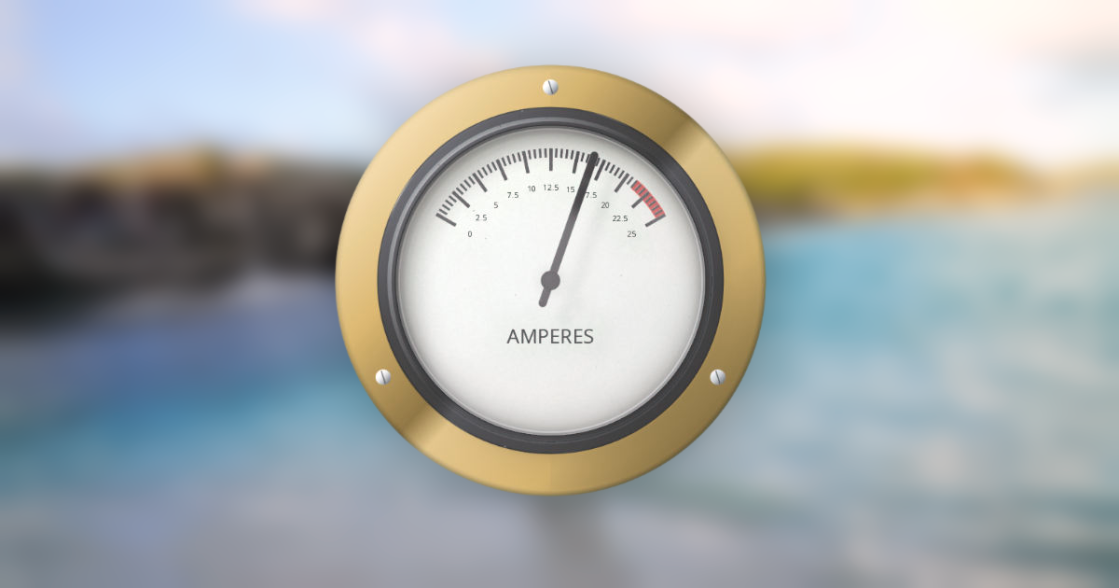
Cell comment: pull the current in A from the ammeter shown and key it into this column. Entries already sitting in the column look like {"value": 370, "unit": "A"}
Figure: {"value": 16.5, "unit": "A"}
